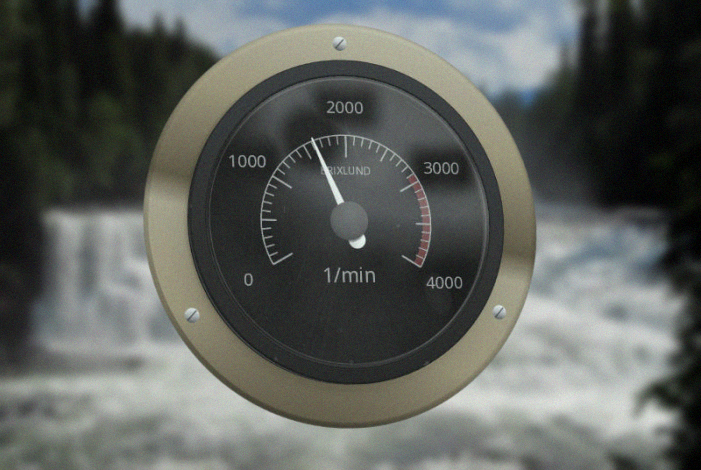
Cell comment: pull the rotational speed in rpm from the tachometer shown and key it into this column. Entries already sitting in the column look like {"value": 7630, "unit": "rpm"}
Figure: {"value": 1600, "unit": "rpm"}
